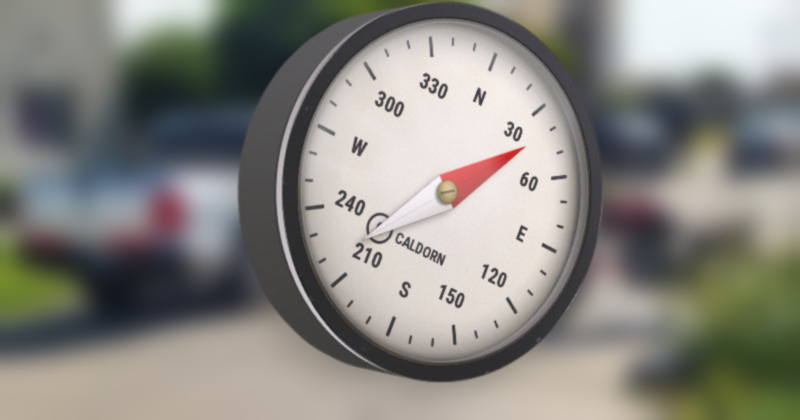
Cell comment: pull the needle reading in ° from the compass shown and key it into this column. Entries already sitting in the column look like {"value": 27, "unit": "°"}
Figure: {"value": 40, "unit": "°"}
